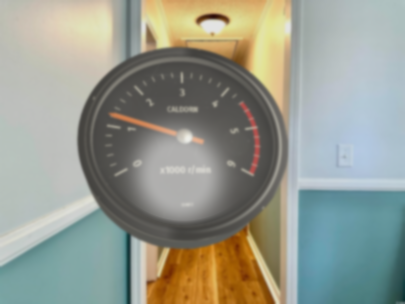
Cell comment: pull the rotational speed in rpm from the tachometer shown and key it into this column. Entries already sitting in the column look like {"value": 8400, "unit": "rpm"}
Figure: {"value": 1200, "unit": "rpm"}
